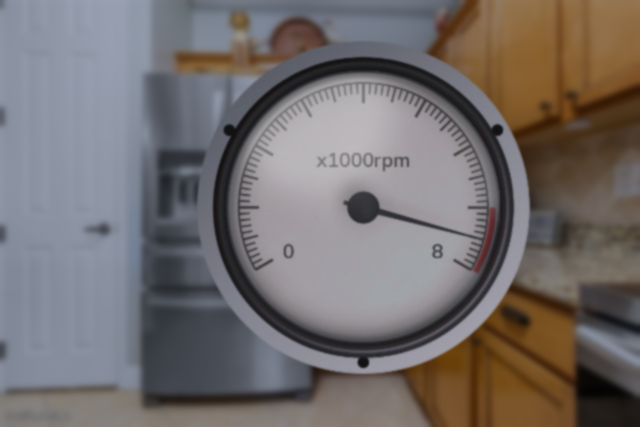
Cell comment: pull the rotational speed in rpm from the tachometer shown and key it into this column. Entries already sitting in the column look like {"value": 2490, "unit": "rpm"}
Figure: {"value": 7500, "unit": "rpm"}
